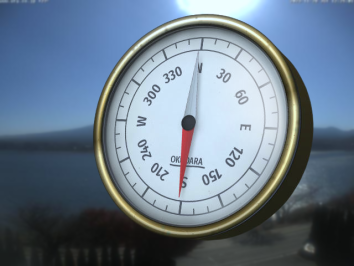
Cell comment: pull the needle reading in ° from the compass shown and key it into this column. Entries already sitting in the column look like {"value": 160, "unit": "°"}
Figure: {"value": 180, "unit": "°"}
